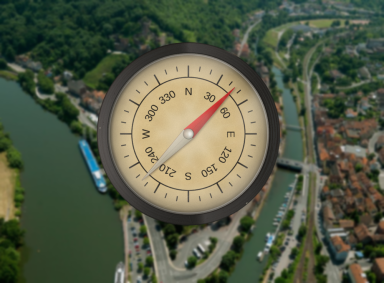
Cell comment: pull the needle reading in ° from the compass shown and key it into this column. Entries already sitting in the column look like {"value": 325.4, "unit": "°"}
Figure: {"value": 45, "unit": "°"}
